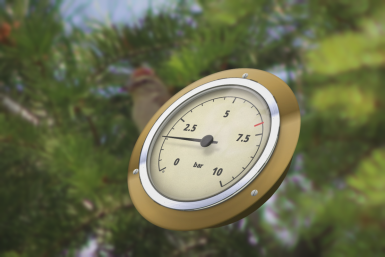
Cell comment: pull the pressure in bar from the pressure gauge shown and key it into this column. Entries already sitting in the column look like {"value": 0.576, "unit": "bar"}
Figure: {"value": 1.5, "unit": "bar"}
